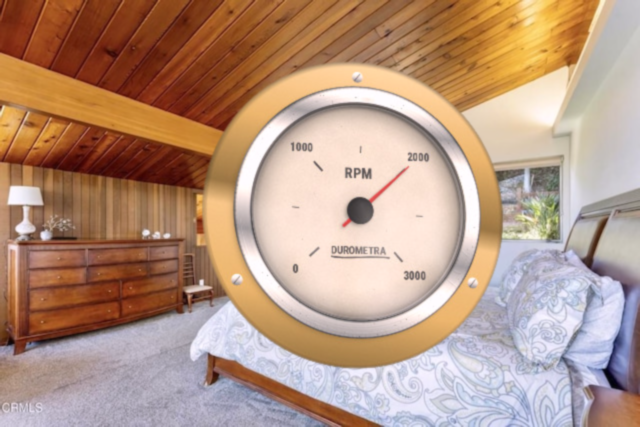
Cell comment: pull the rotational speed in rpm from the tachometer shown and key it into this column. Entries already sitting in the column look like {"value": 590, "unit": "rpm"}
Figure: {"value": 2000, "unit": "rpm"}
